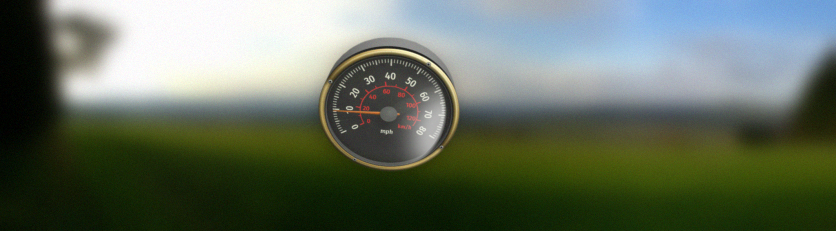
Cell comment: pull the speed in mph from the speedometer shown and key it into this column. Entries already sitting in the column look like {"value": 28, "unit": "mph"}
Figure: {"value": 10, "unit": "mph"}
